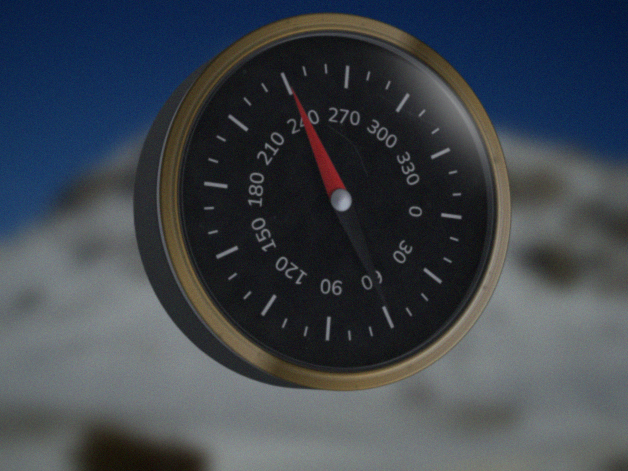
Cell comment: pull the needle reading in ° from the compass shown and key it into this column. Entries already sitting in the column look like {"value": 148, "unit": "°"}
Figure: {"value": 240, "unit": "°"}
